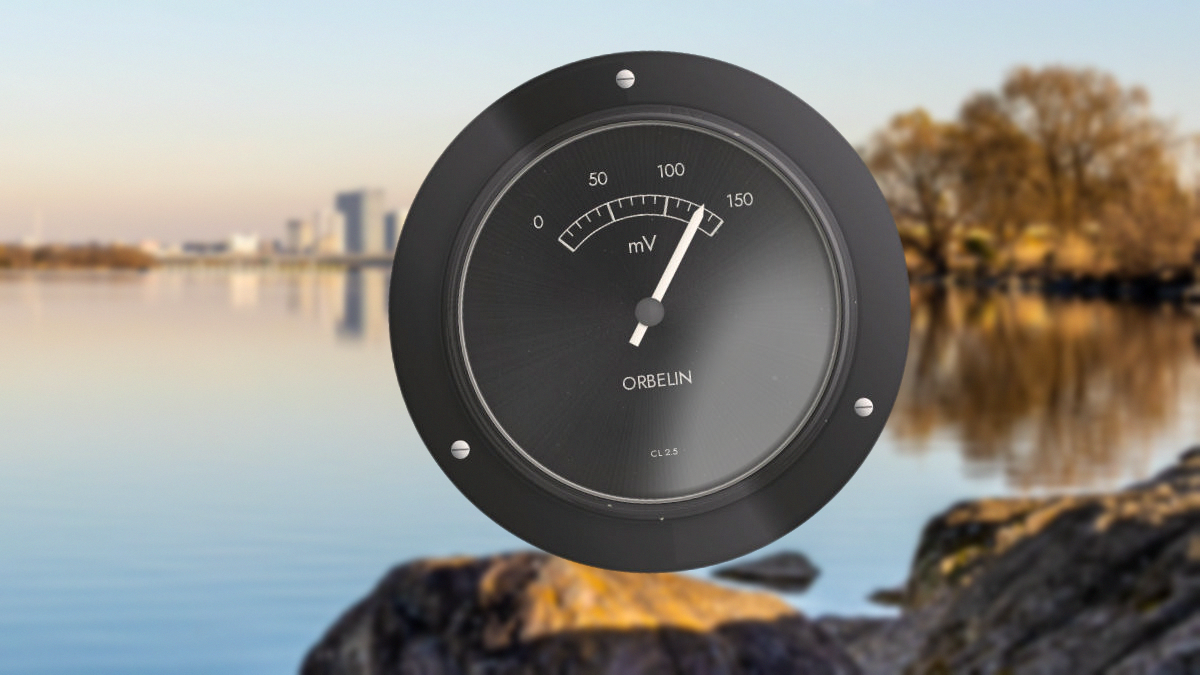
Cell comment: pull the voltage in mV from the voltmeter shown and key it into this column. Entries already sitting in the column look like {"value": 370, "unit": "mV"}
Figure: {"value": 130, "unit": "mV"}
